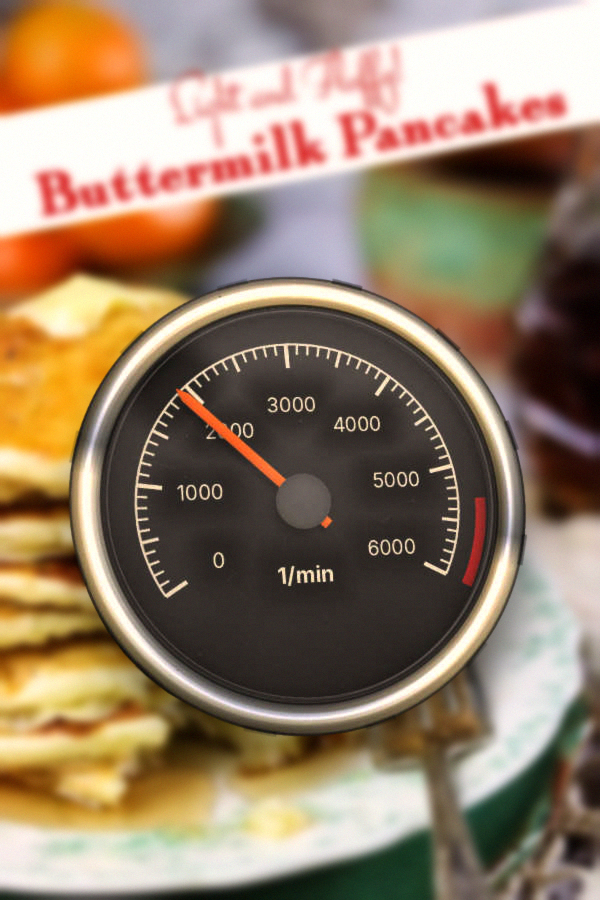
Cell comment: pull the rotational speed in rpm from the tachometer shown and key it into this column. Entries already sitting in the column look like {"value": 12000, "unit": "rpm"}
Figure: {"value": 1900, "unit": "rpm"}
